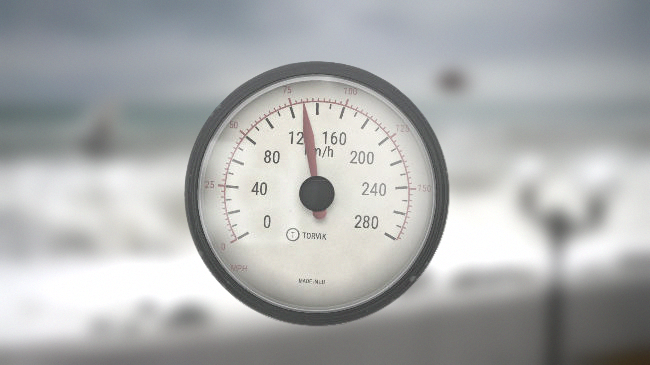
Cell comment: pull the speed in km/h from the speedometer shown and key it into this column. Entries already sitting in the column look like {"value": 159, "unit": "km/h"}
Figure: {"value": 130, "unit": "km/h"}
